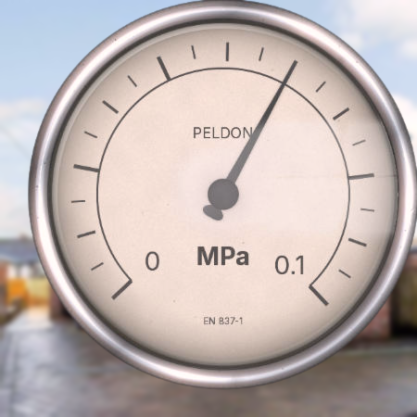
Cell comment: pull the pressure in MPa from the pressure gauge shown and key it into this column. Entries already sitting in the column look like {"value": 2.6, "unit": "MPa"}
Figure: {"value": 0.06, "unit": "MPa"}
